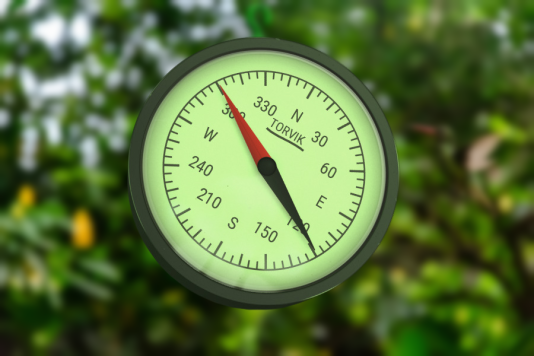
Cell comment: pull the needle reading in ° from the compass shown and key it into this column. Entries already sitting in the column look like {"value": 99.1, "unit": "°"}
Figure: {"value": 300, "unit": "°"}
